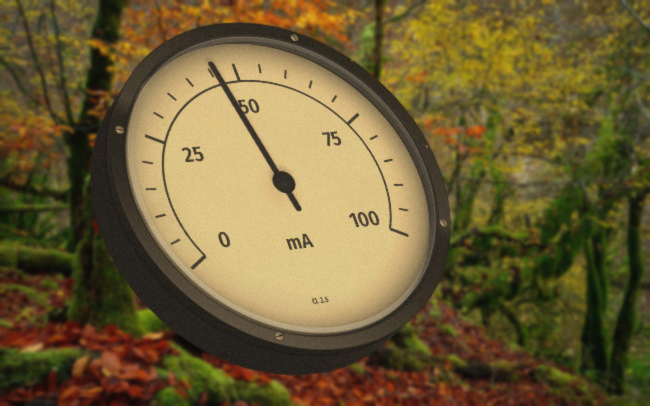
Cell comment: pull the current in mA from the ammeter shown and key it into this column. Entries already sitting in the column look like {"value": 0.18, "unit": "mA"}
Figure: {"value": 45, "unit": "mA"}
